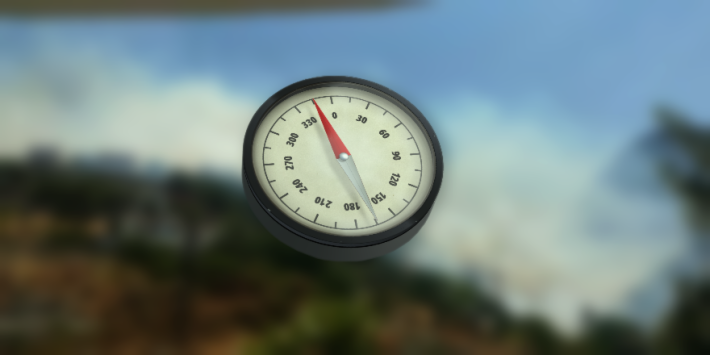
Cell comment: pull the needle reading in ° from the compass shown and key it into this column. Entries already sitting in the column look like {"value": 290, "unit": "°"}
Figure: {"value": 345, "unit": "°"}
